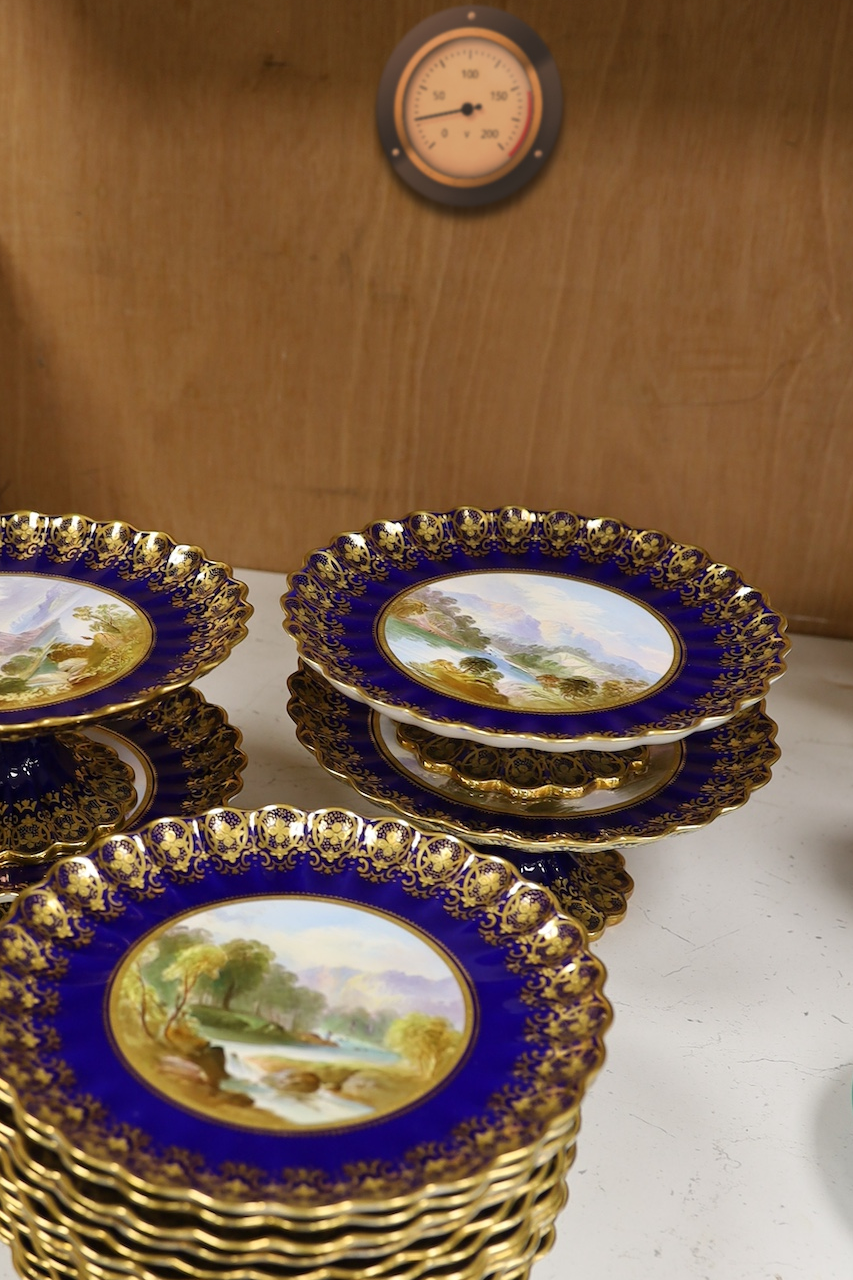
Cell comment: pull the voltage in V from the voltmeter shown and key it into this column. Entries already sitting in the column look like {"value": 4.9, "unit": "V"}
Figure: {"value": 25, "unit": "V"}
